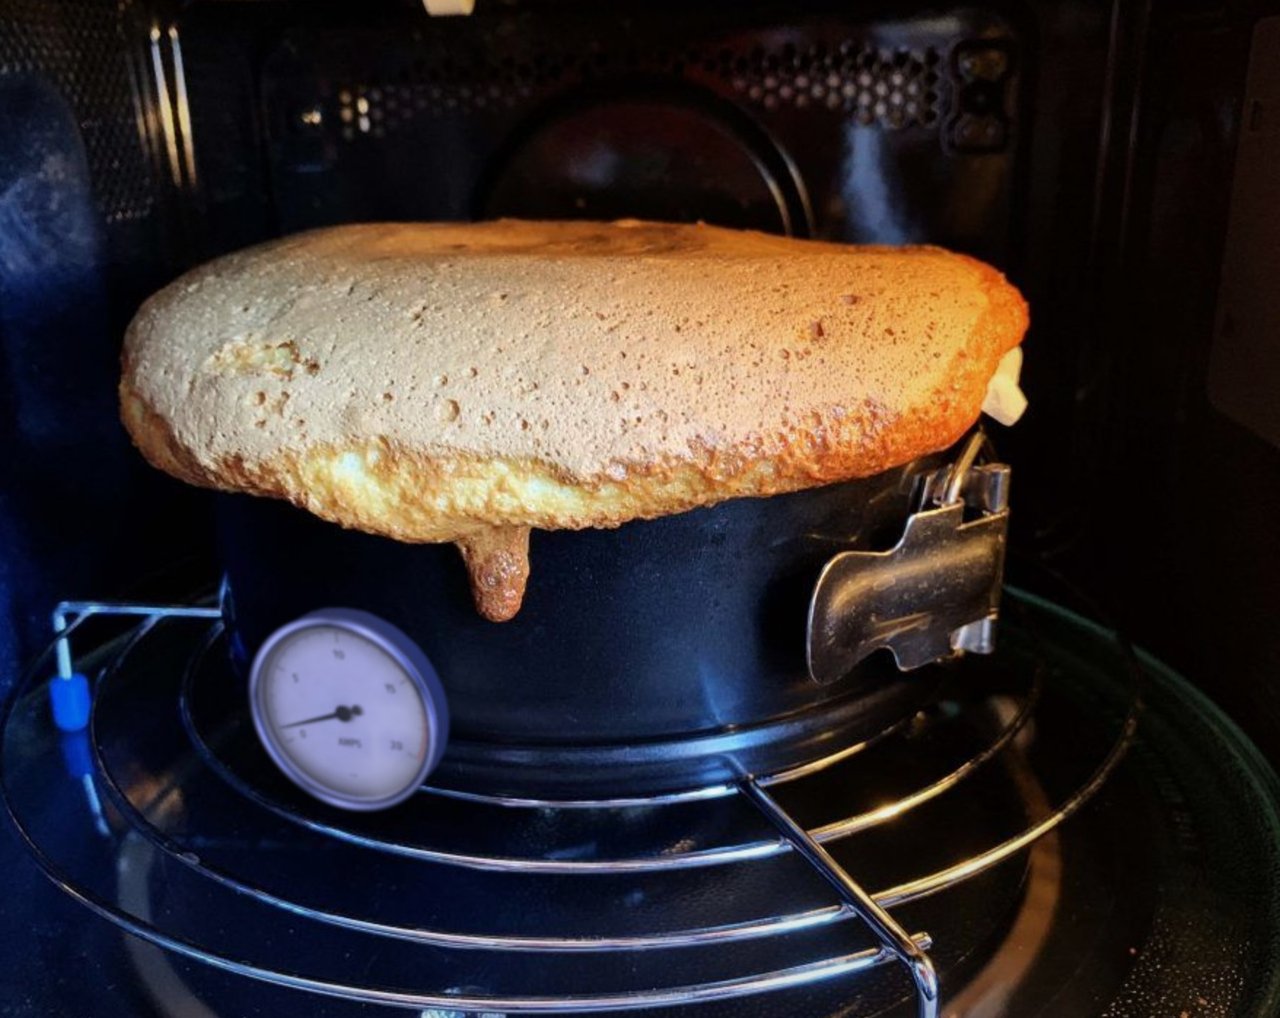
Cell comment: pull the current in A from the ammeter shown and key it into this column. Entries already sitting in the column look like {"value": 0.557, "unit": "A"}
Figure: {"value": 1, "unit": "A"}
